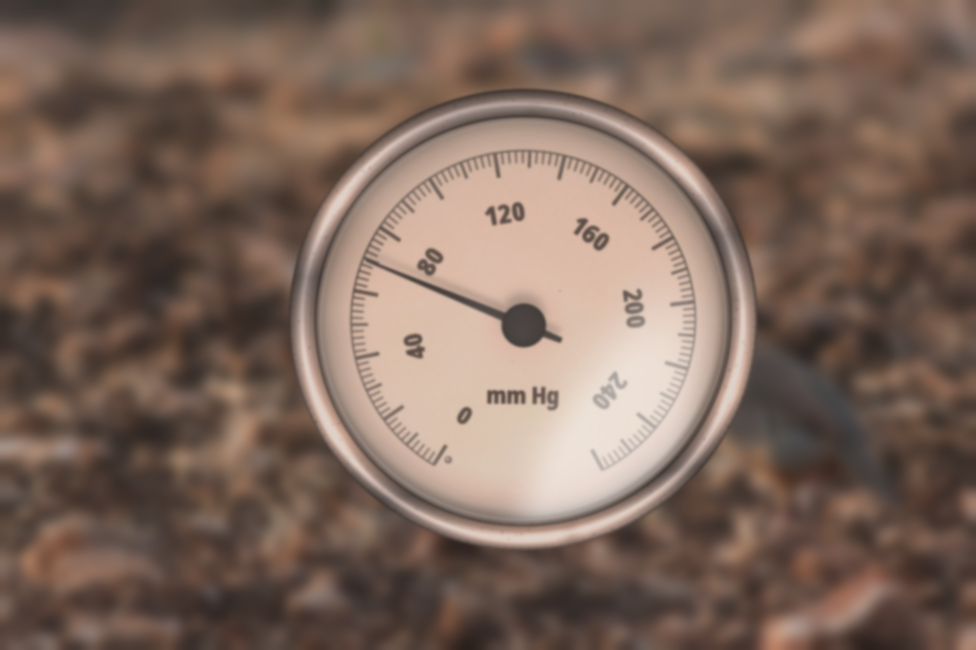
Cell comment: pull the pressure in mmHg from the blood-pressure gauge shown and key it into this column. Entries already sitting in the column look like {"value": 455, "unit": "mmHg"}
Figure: {"value": 70, "unit": "mmHg"}
